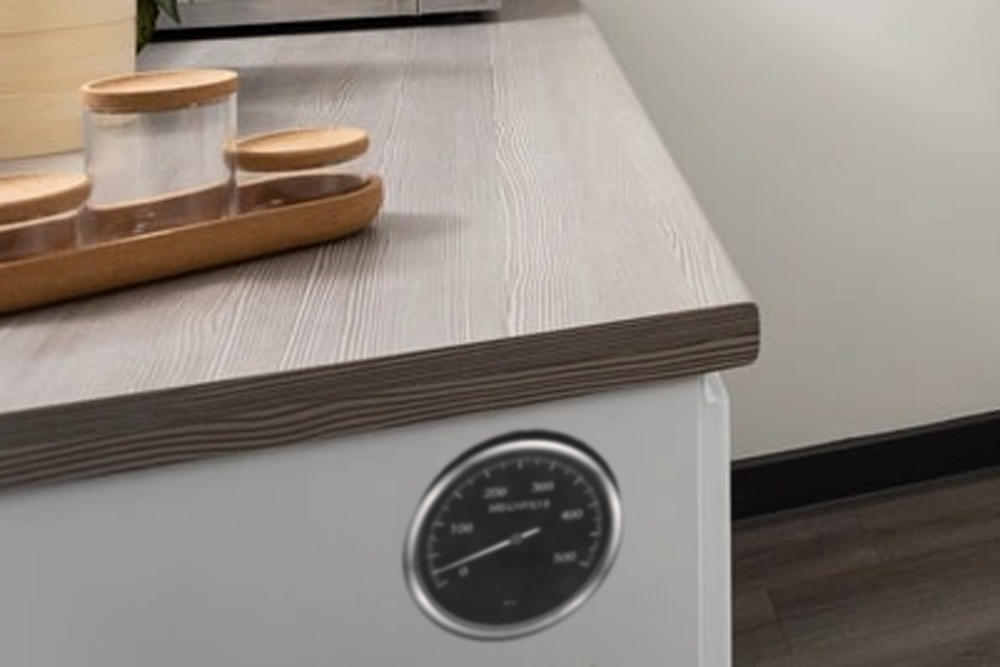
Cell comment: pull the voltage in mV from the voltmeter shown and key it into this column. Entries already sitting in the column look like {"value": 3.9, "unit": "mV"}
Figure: {"value": 25, "unit": "mV"}
